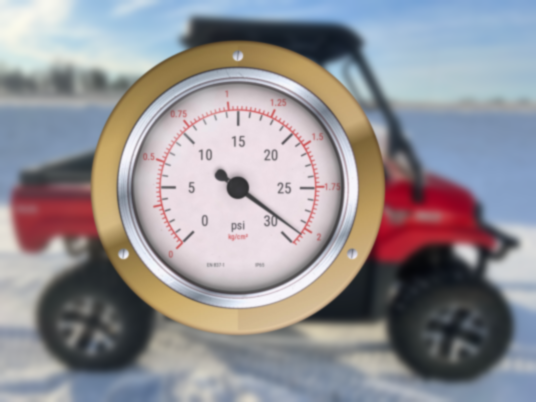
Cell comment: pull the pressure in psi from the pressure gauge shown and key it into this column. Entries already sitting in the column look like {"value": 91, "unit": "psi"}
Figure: {"value": 29, "unit": "psi"}
